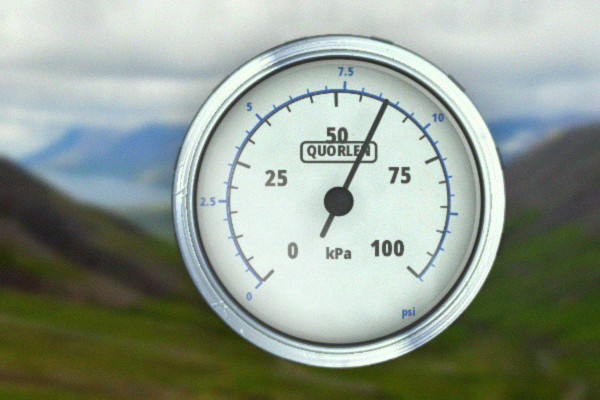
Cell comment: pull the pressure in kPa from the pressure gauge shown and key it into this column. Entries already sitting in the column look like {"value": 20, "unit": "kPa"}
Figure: {"value": 60, "unit": "kPa"}
